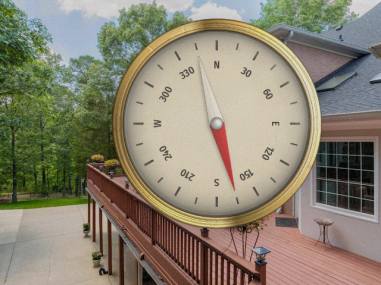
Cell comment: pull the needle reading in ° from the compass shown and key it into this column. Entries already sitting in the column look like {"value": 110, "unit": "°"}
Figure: {"value": 165, "unit": "°"}
